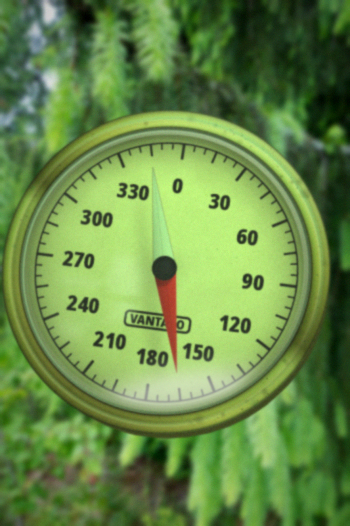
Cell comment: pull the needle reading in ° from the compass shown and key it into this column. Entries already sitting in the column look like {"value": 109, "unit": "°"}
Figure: {"value": 165, "unit": "°"}
